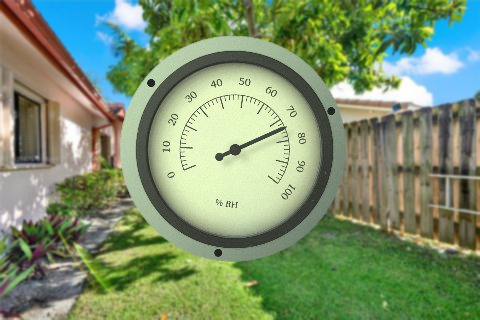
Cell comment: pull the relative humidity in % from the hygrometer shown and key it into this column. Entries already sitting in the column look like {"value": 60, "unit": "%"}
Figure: {"value": 74, "unit": "%"}
